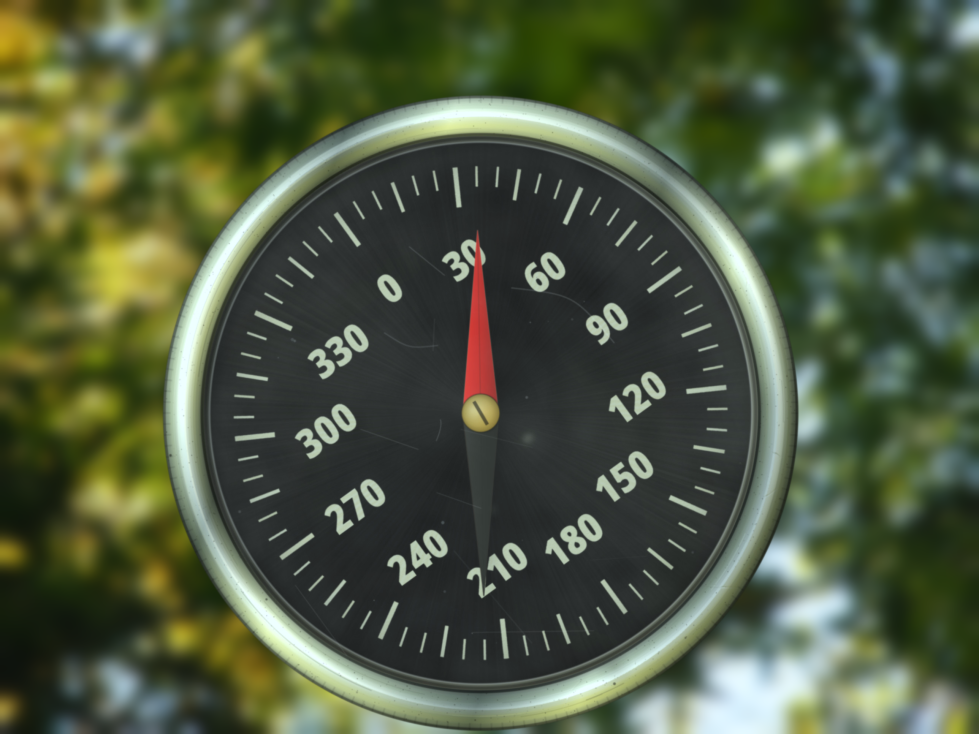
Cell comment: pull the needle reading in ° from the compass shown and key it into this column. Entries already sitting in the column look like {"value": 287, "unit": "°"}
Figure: {"value": 35, "unit": "°"}
